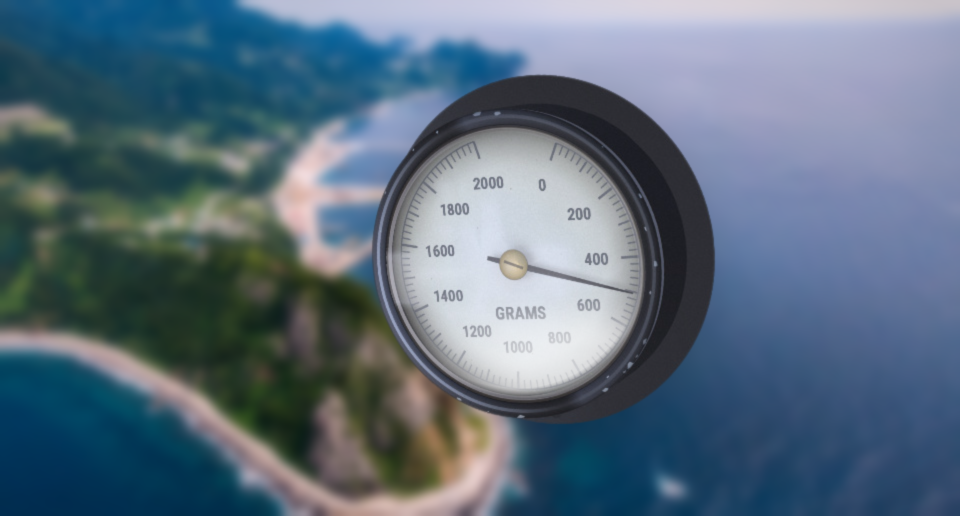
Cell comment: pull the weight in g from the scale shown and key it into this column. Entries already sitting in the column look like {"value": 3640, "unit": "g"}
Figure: {"value": 500, "unit": "g"}
